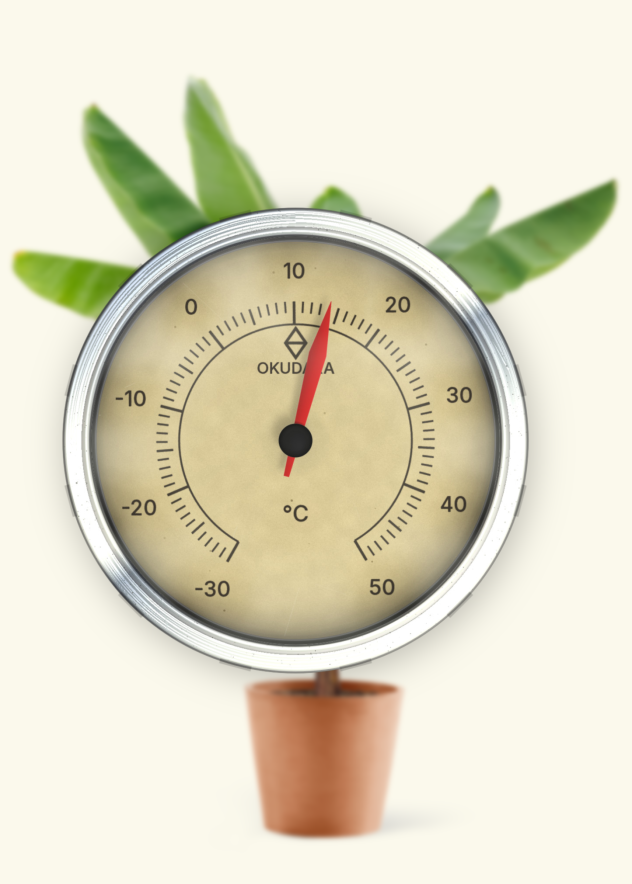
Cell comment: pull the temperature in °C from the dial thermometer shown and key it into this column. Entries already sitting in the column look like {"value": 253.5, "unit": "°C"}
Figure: {"value": 14, "unit": "°C"}
